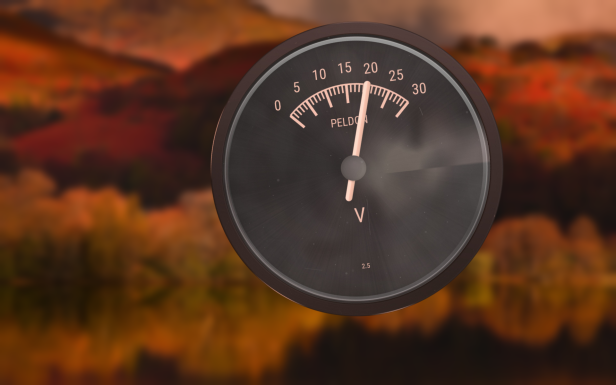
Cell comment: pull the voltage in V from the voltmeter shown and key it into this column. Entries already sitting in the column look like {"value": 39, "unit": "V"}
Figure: {"value": 20, "unit": "V"}
